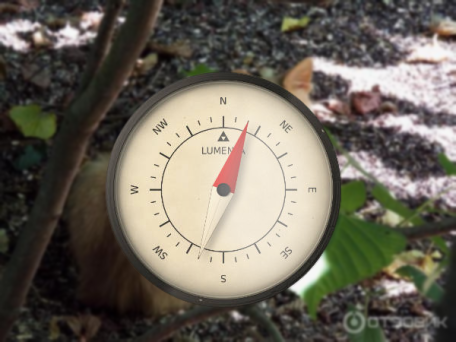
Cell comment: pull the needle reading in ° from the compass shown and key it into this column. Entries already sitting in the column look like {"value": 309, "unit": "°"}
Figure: {"value": 20, "unit": "°"}
